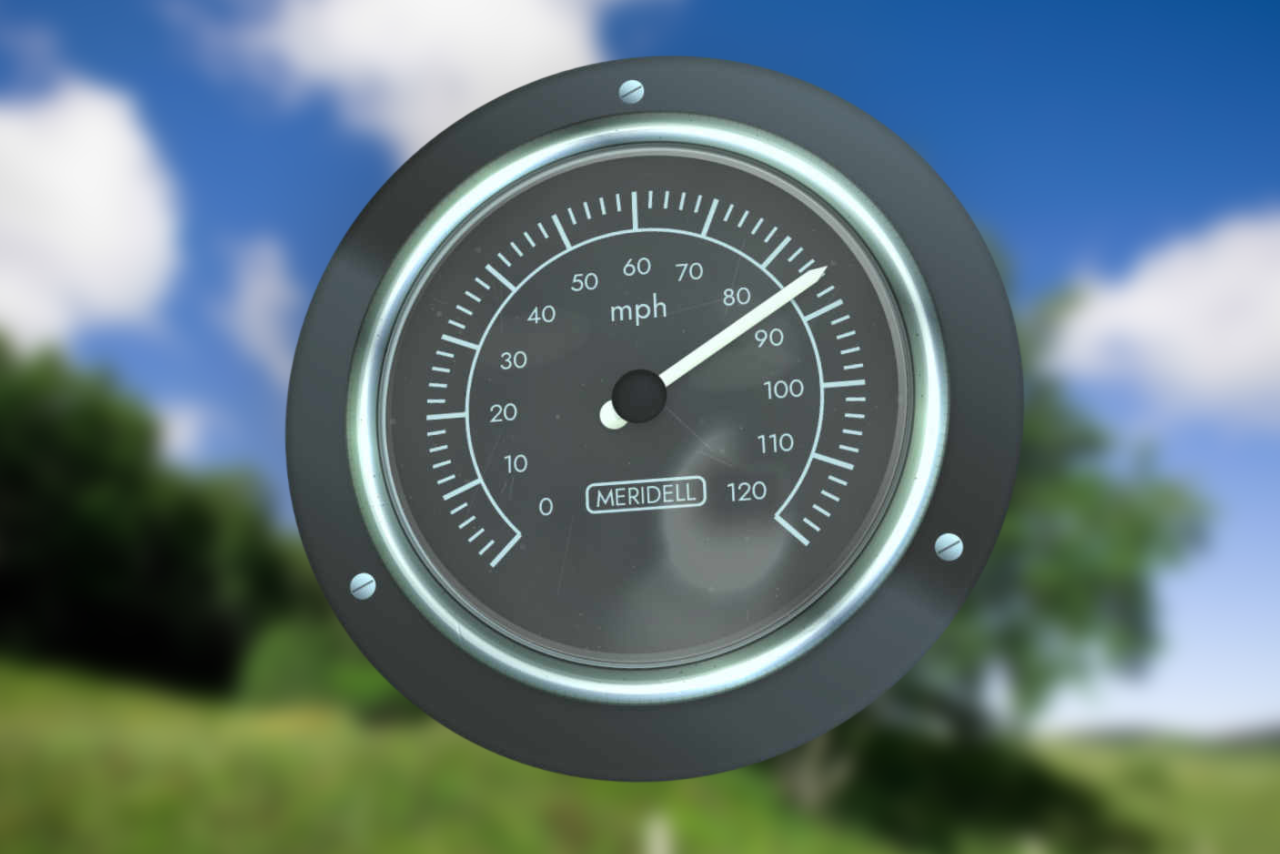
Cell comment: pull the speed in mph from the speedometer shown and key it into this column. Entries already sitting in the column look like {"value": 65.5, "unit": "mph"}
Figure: {"value": 86, "unit": "mph"}
